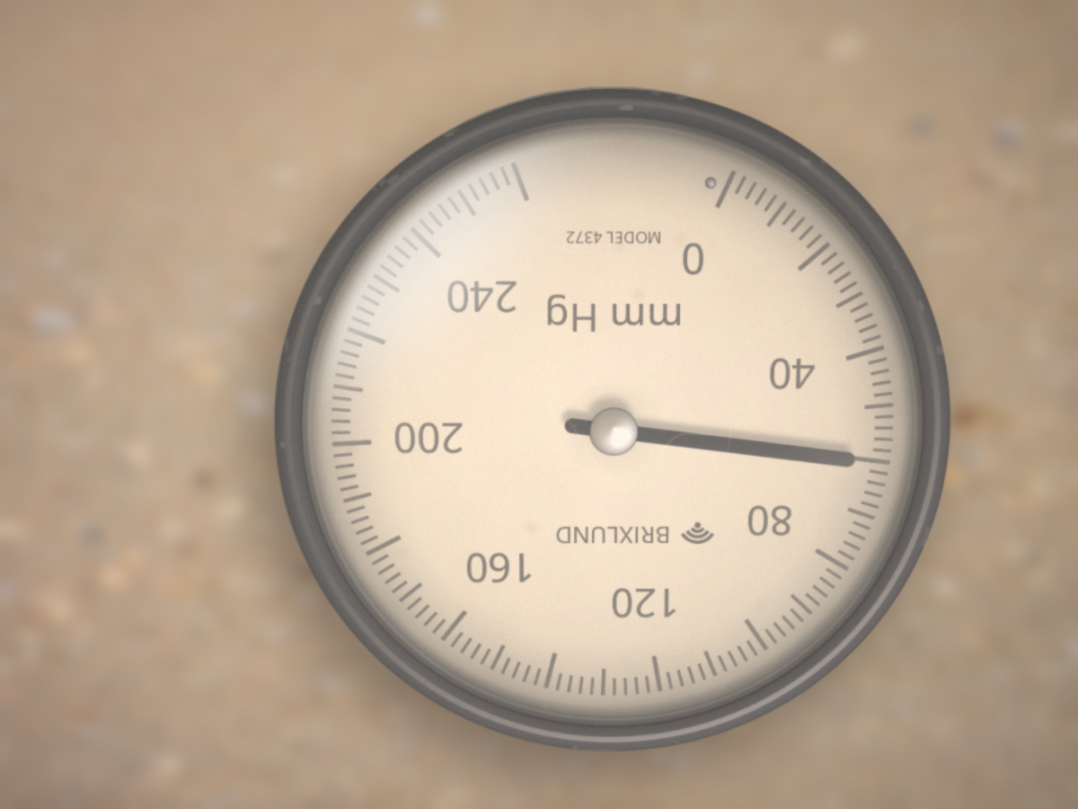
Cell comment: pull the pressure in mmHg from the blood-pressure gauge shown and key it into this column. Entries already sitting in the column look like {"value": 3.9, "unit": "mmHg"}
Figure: {"value": 60, "unit": "mmHg"}
